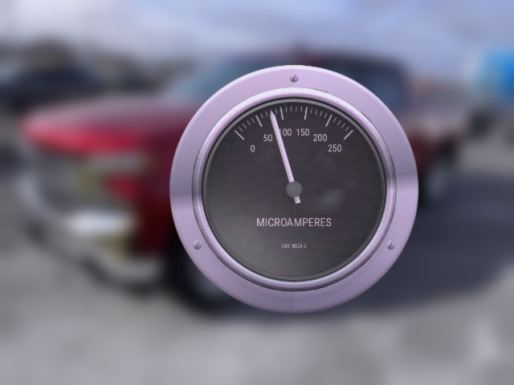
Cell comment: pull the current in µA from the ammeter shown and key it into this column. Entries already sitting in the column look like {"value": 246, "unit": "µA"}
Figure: {"value": 80, "unit": "µA"}
